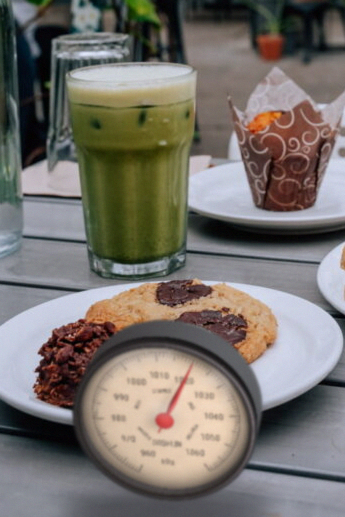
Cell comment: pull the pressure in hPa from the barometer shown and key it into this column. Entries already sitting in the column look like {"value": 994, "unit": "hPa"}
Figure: {"value": 1020, "unit": "hPa"}
